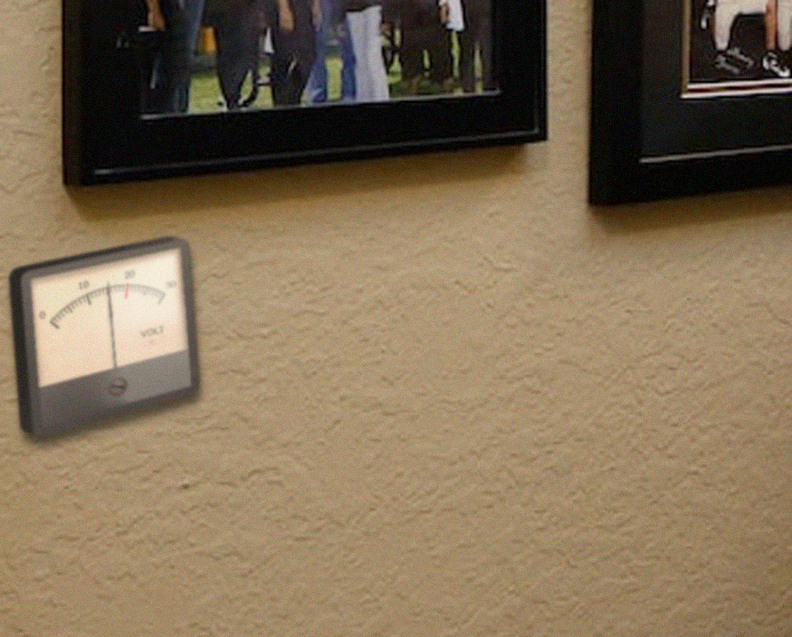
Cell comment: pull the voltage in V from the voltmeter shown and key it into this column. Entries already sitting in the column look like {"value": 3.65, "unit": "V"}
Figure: {"value": 15, "unit": "V"}
